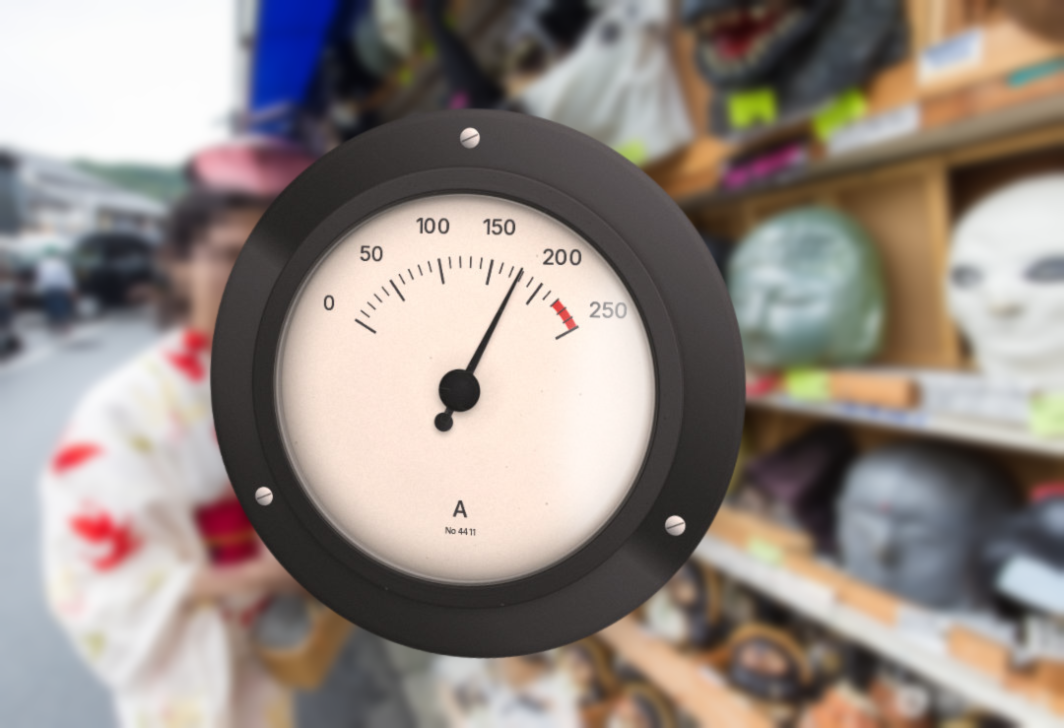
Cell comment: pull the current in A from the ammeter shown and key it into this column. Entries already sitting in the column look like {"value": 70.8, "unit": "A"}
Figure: {"value": 180, "unit": "A"}
